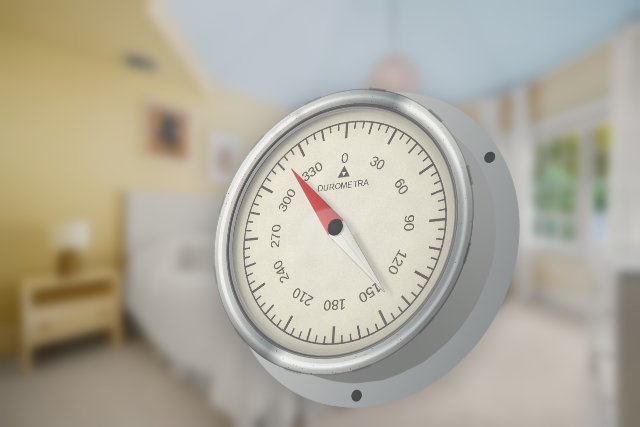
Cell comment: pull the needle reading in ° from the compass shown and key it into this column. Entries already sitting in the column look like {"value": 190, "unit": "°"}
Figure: {"value": 320, "unit": "°"}
